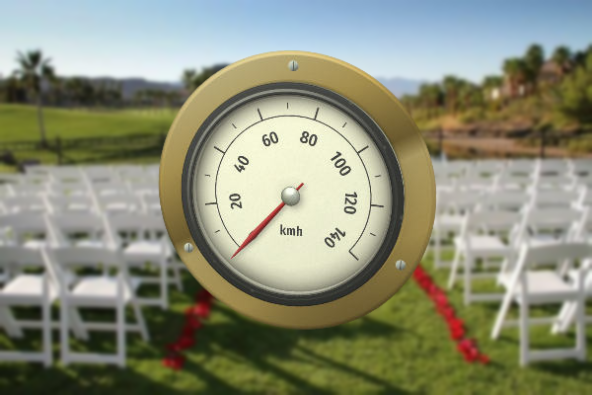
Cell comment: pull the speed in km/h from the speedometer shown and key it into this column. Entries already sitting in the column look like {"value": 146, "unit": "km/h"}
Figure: {"value": 0, "unit": "km/h"}
